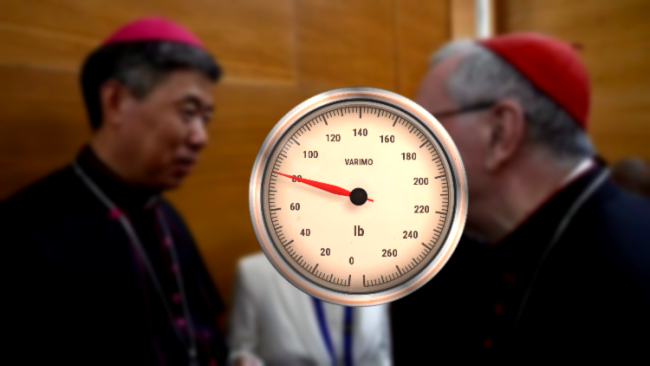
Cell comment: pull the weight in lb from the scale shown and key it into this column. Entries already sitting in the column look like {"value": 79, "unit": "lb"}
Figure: {"value": 80, "unit": "lb"}
